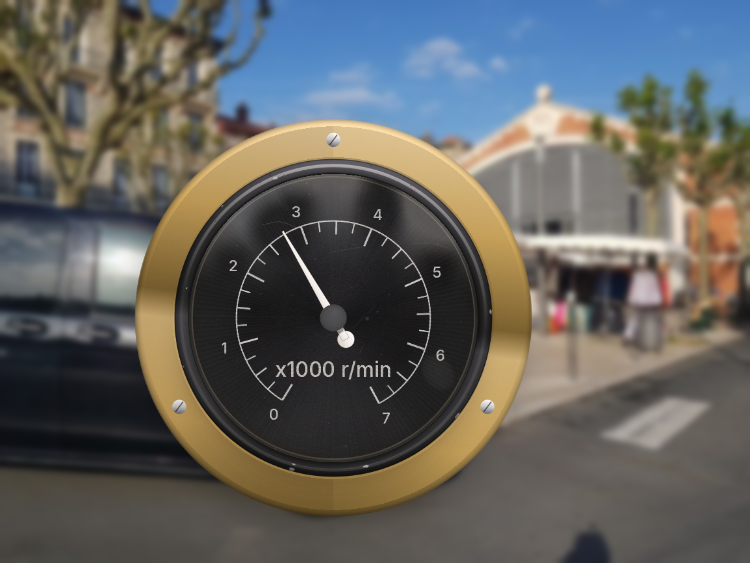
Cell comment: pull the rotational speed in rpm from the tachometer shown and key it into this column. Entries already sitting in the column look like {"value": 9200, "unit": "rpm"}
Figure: {"value": 2750, "unit": "rpm"}
